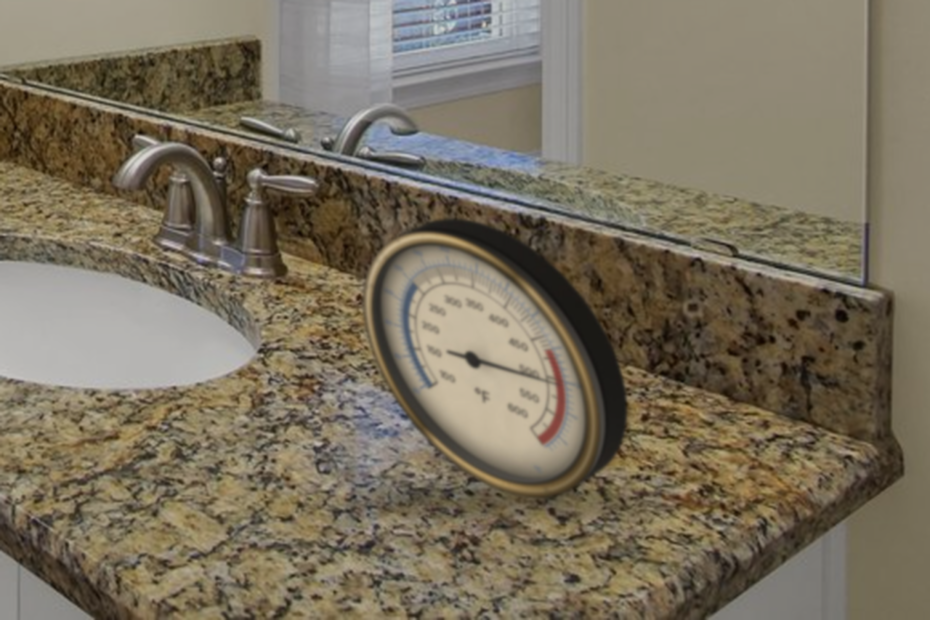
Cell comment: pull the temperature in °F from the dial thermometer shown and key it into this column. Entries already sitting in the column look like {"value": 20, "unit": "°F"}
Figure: {"value": 500, "unit": "°F"}
